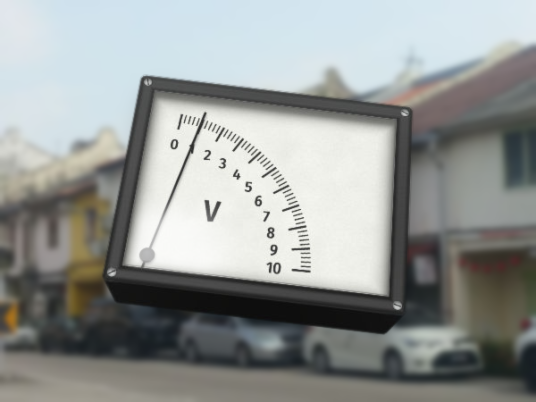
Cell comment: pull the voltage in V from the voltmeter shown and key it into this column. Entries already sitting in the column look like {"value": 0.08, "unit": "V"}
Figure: {"value": 1, "unit": "V"}
